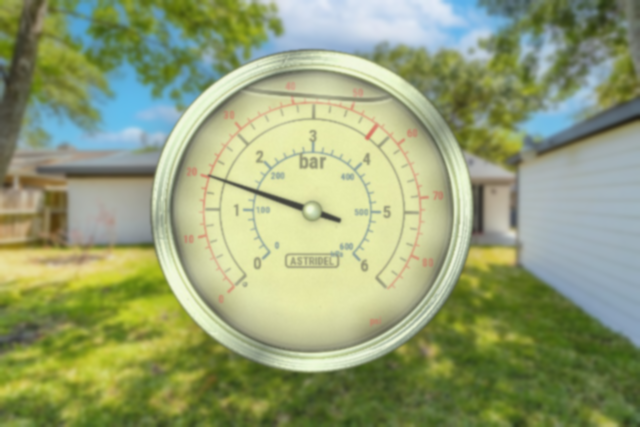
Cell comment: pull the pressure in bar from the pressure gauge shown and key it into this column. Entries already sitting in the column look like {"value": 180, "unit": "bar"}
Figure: {"value": 1.4, "unit": "bar"}
